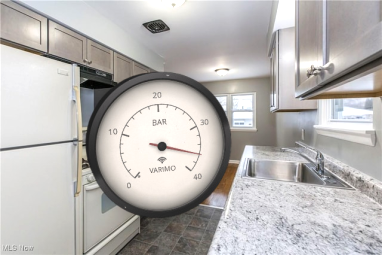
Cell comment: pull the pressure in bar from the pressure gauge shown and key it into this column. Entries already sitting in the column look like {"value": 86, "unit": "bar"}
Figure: {"value": 36, "unit": "bar"}
